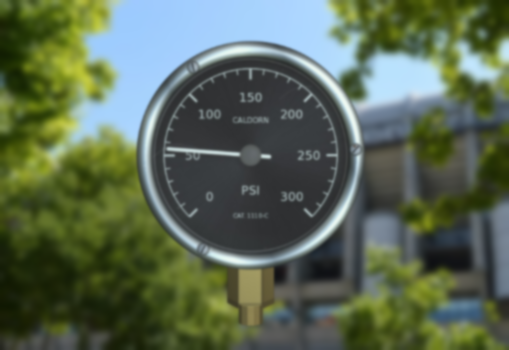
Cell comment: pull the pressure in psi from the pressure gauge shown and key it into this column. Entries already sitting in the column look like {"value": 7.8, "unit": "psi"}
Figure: {"value": 55, "unit": "psi"}
